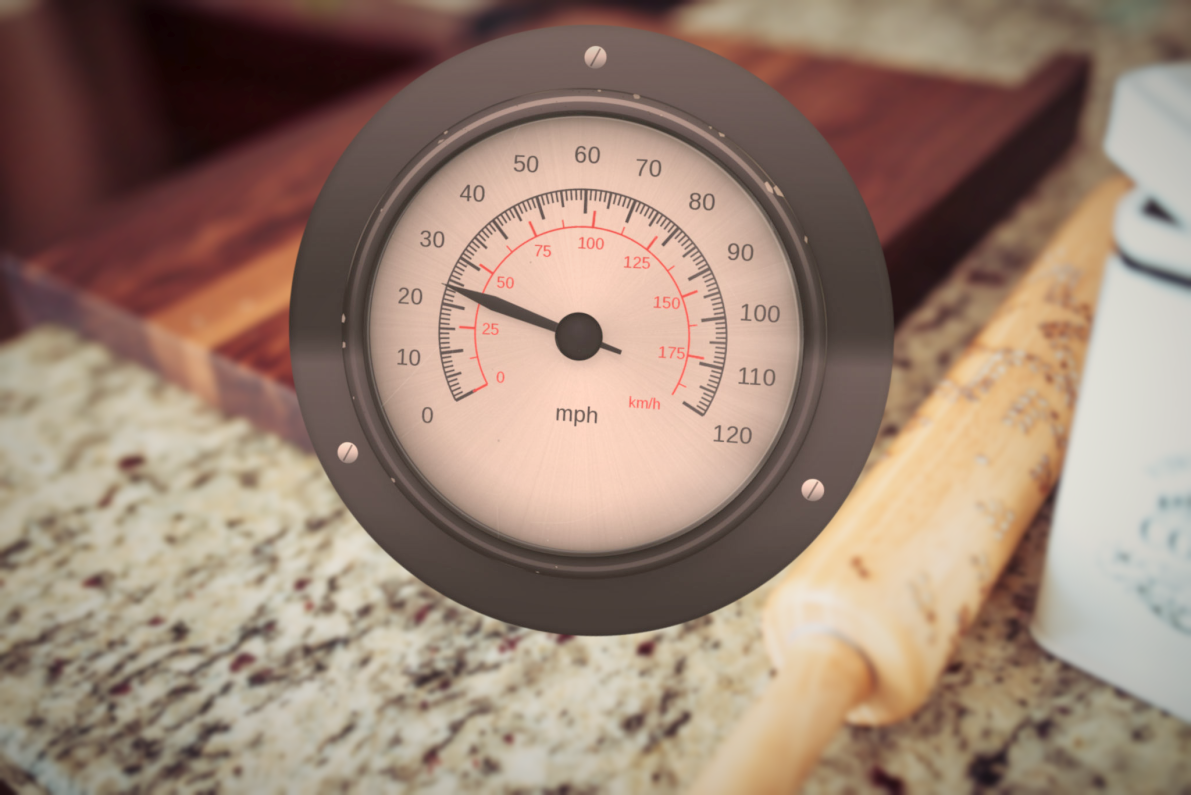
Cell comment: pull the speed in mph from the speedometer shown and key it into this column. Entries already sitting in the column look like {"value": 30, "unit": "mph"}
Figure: {"value": 24, "unit": "mph"}
